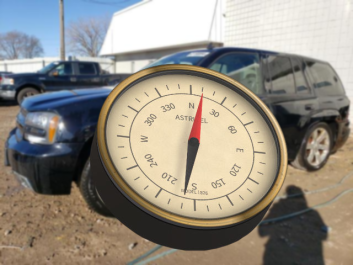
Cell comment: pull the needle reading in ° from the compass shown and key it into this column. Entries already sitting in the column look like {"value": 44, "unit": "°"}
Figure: {"value": 10, "unit": "°"}
